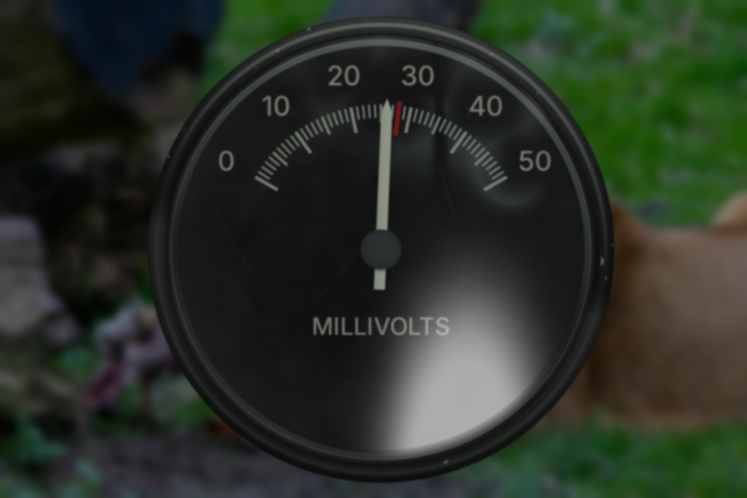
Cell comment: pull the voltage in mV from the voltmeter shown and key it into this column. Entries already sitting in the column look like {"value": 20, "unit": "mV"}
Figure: {"value": 26, "unit": "mV"}
